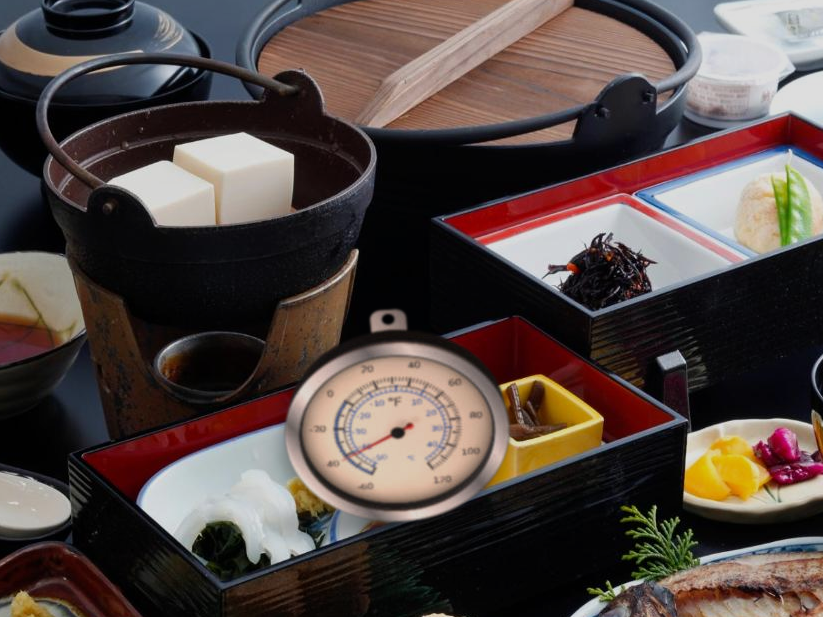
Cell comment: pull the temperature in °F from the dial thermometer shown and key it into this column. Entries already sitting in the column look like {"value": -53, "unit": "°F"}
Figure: {"value": -40, "unit": "°F"}
